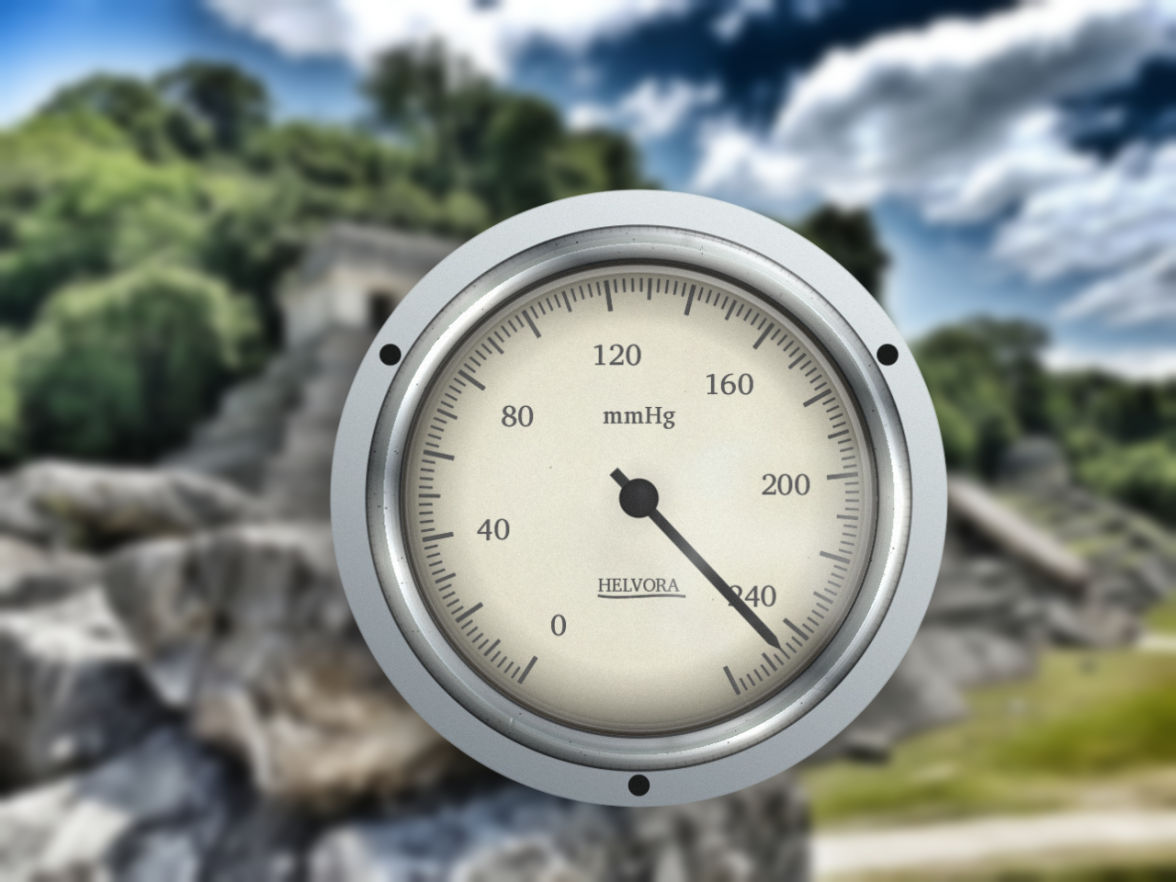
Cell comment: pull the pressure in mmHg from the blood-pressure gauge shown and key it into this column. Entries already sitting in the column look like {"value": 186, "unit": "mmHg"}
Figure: {"value": 246, "unit": "mmHg"}
